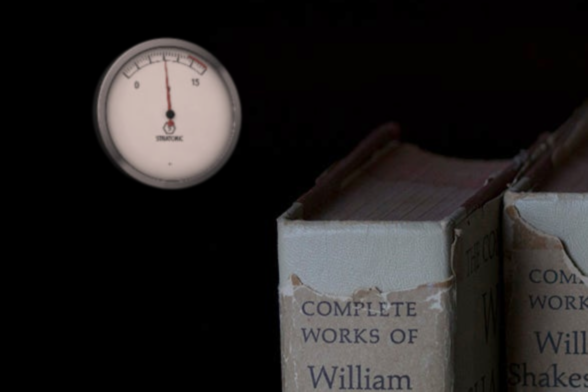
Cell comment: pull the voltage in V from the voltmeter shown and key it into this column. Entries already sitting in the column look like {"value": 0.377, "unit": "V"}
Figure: {"value": 7.5, "unit": "V"}
